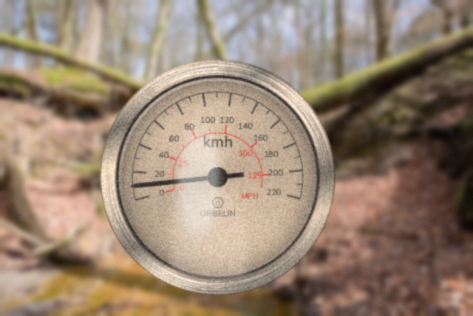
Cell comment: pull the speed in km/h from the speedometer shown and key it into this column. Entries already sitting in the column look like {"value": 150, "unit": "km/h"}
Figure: {"value": 10, "unit": "km/h"}
